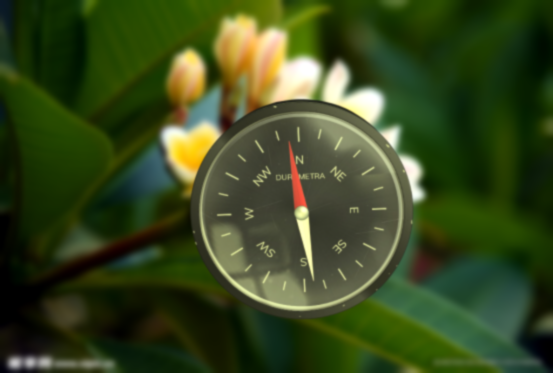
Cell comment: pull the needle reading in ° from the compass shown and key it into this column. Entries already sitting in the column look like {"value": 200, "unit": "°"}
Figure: {"value": 352.5, "unit": "°"}
